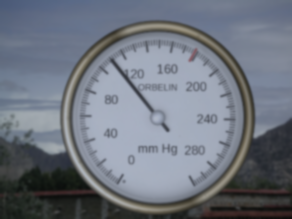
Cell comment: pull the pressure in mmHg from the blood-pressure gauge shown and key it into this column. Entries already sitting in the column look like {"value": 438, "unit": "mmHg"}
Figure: {"value": 110, "unit": "mmHg"}
